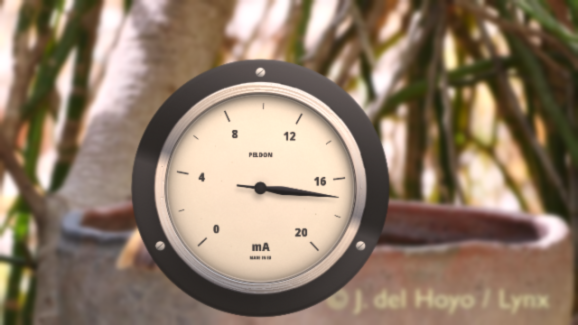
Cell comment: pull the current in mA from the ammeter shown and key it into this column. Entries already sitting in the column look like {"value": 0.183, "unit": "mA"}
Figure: {"value": 17, "unit": "mA"}
